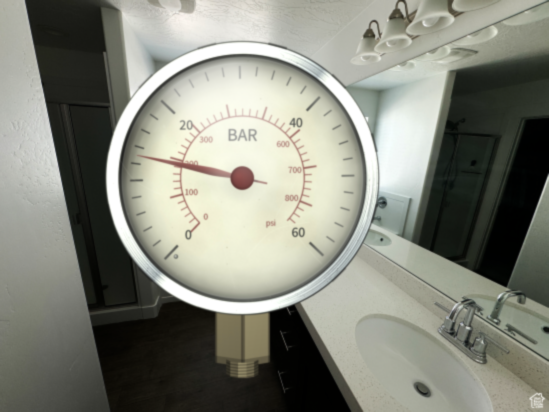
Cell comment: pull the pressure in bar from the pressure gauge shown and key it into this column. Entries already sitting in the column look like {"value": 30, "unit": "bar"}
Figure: {"value": 13, "unit": "bar"}
